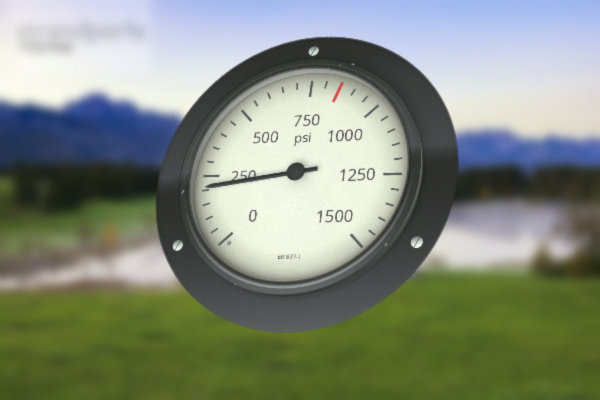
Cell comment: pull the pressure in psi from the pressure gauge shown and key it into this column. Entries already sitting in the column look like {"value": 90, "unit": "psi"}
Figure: {"value": 200, "unit": "psi"}
